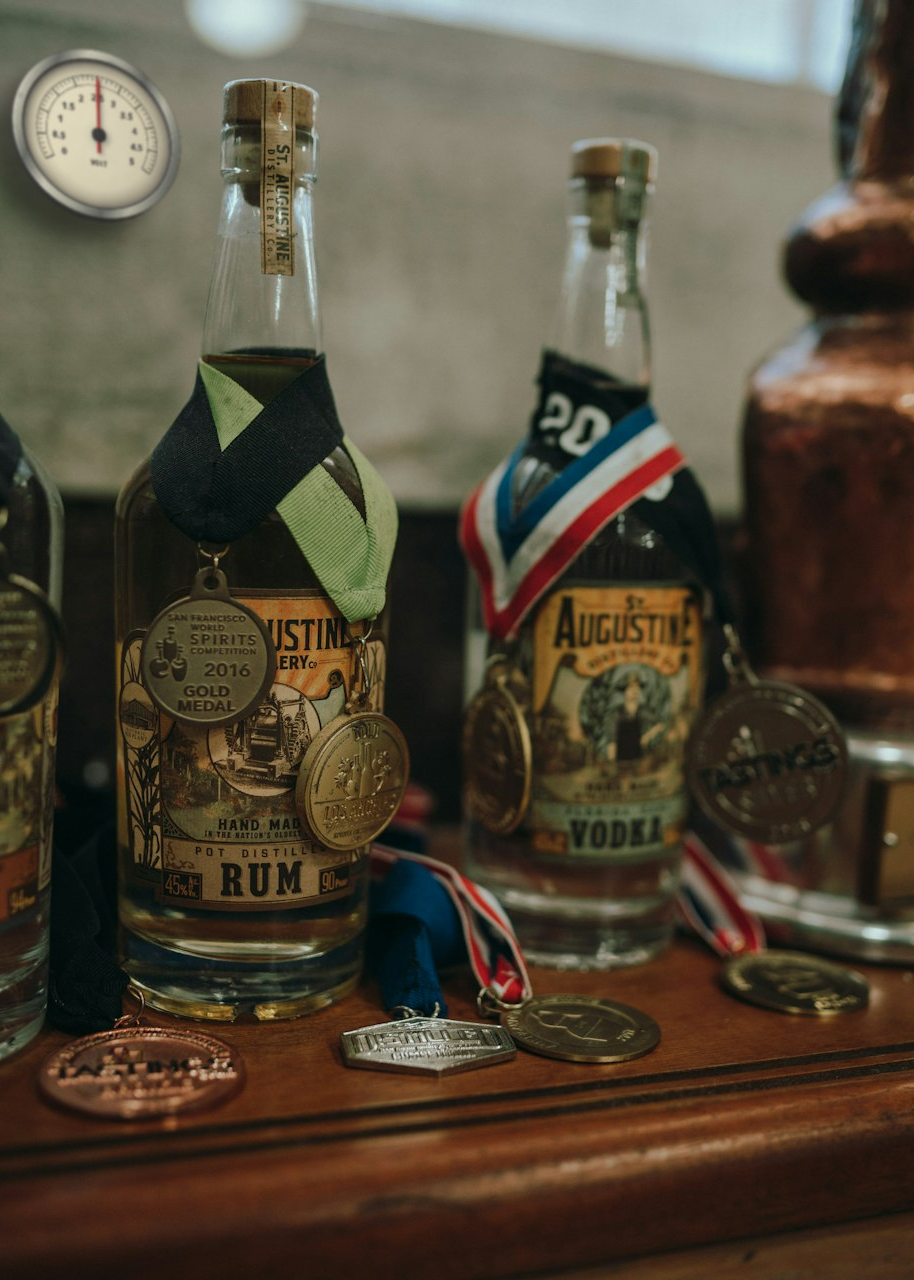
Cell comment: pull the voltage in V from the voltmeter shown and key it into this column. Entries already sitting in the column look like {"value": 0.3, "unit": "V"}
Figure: {"value": 2.5, "unit": "V"}
